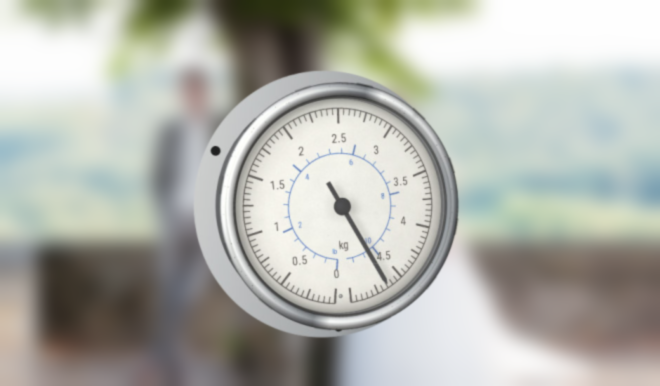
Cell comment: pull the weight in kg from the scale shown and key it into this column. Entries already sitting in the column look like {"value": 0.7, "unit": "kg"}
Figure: {"value": 4.65, "unit": "kg"}
